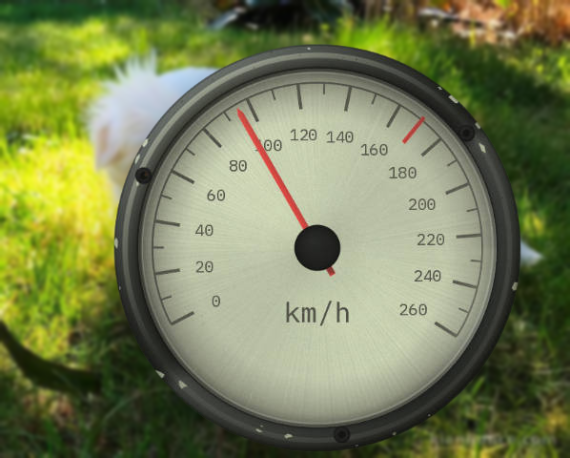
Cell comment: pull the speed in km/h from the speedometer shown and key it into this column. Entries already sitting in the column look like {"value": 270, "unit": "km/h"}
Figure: {"value": 95, "unit": "km/h"}
